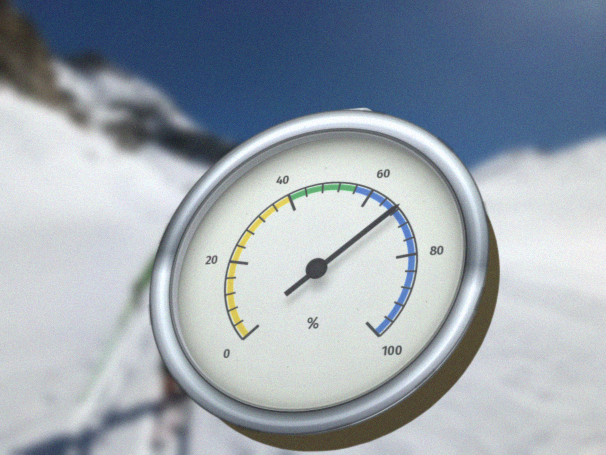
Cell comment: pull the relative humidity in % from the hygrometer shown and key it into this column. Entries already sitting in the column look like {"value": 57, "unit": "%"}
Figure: {"value": 68, "unit": "%"}
